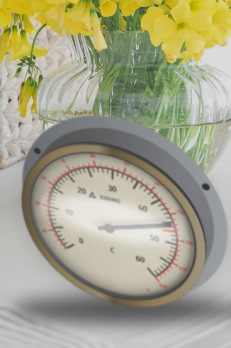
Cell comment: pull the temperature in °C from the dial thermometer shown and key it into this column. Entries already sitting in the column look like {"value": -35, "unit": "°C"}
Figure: {"value": 45, "unit": "°C"}
